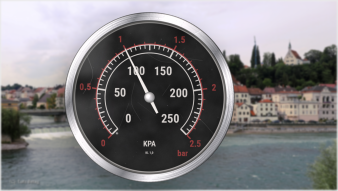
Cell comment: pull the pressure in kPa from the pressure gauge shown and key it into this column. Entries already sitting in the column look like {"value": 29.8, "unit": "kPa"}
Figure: {"value": 100, "unit": "kPa"}
